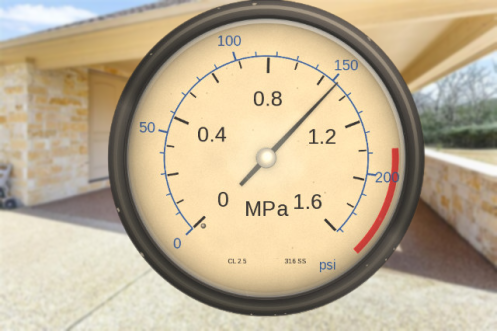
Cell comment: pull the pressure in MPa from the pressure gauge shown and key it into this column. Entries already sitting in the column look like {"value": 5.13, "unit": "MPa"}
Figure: {"value": 1.05, "unit": "MPa"}
